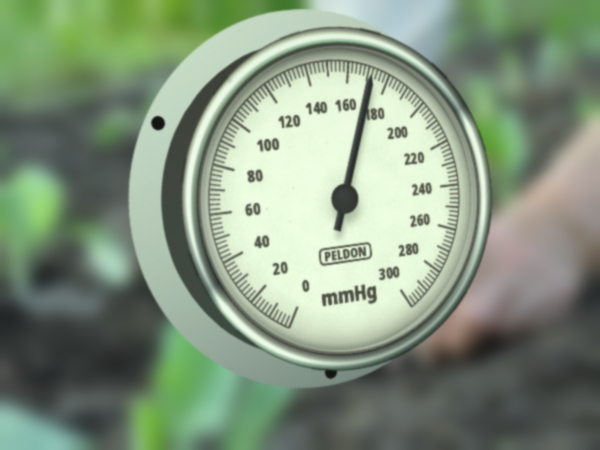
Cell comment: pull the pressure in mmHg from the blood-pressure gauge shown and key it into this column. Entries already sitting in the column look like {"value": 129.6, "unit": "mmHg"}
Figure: {"value": 170, "unit": "mmHg"}
